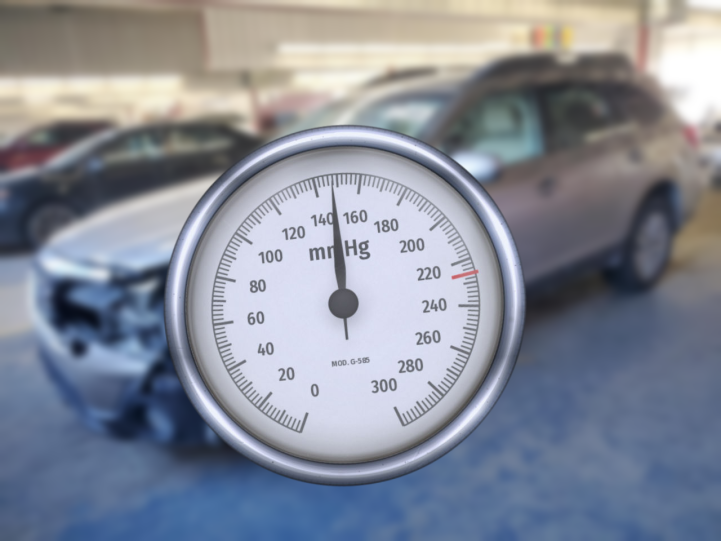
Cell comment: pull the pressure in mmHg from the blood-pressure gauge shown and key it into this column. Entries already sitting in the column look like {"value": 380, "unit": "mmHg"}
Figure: {"value": 148, "unit": "mmHg"}
